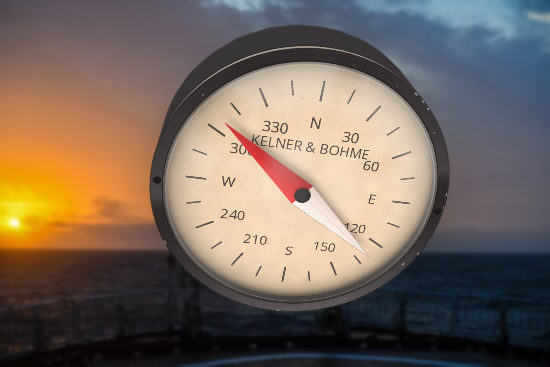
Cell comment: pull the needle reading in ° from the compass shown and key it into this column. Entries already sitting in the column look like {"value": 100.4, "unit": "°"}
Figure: {"value": 307.5, "unit": "°"}
